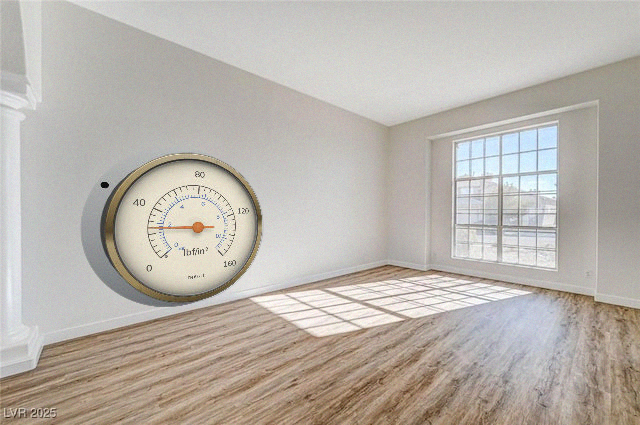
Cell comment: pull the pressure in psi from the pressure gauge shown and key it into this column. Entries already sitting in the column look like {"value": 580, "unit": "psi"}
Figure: {"value": 25, "unit": "psi"}
